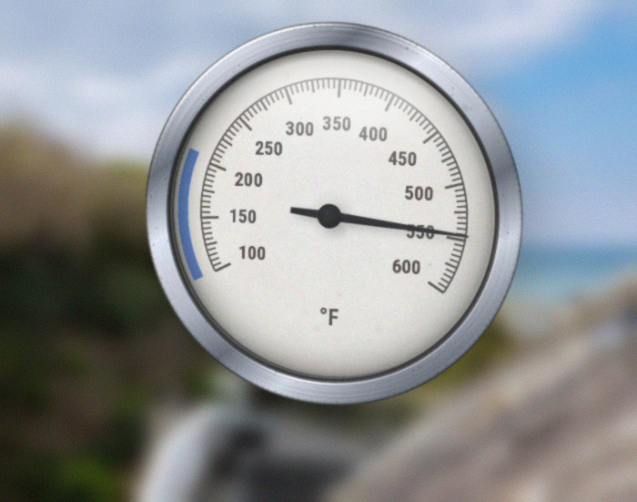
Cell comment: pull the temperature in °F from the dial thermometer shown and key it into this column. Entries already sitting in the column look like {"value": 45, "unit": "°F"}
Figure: {"value": 545, "unit": "°F"}
